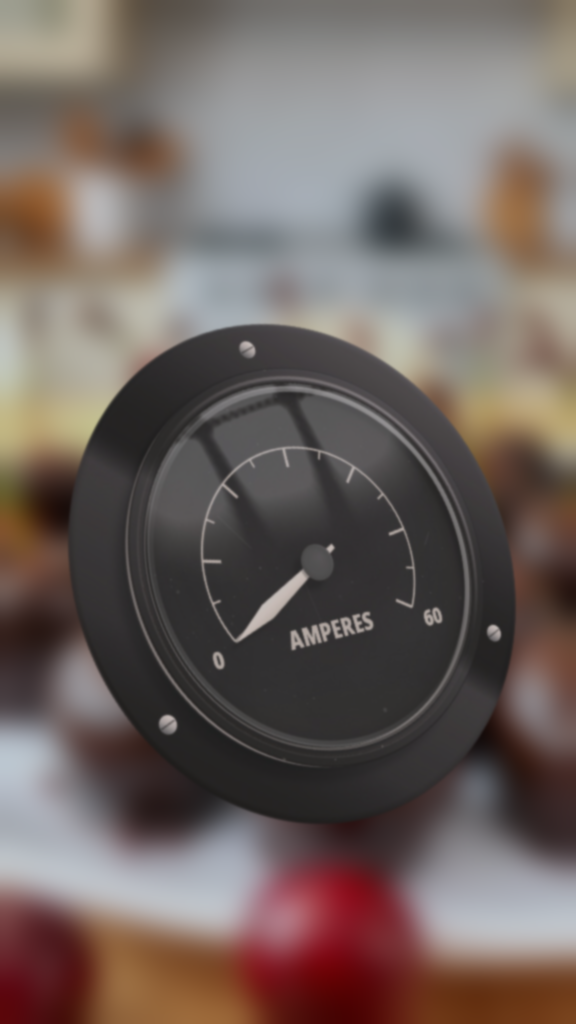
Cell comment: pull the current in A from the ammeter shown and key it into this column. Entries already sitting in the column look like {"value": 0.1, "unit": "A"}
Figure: {"value": 0, "unit": "A"}
